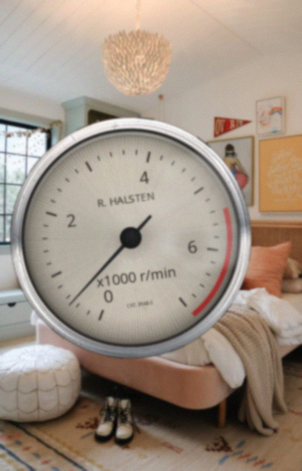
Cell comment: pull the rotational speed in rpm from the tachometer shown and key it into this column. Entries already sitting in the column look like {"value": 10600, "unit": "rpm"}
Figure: {"value": 500, "unit": "rpm"}
